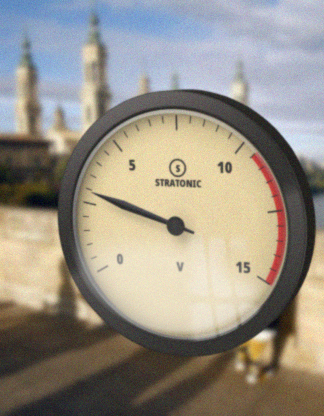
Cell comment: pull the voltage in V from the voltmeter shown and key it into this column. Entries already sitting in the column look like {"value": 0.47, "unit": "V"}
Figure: {"value": 3, "unit": "V"}
